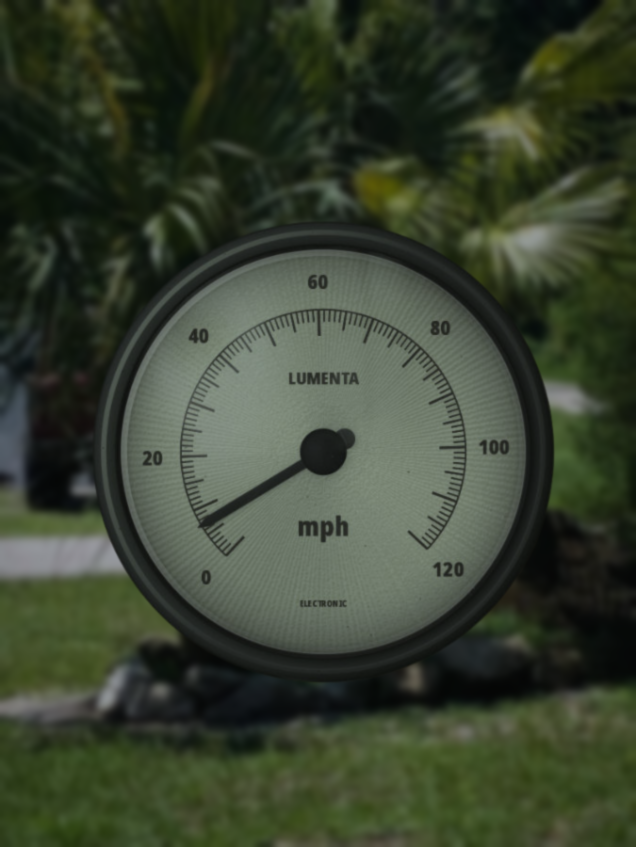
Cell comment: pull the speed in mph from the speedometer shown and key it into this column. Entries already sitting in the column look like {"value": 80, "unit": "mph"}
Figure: {"value": 7, "unit": "mph"}
